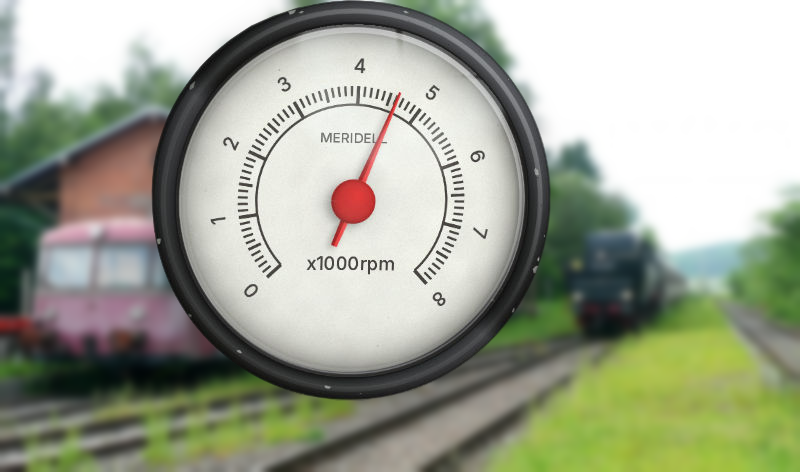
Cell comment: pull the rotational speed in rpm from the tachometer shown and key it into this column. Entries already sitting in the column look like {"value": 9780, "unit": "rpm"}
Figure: {"value": 4600, "unit": "rpm"}
